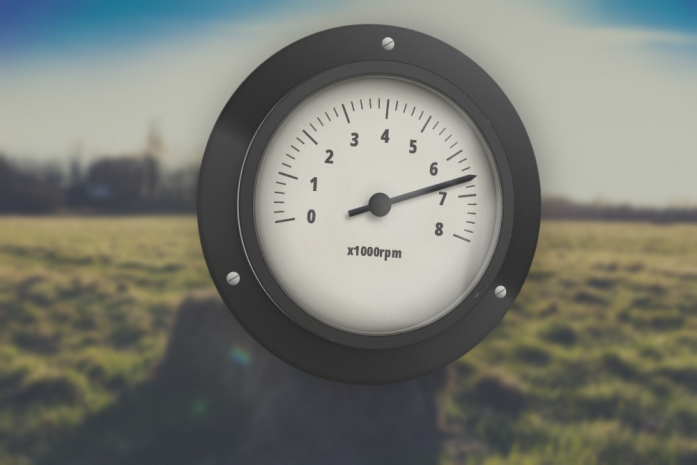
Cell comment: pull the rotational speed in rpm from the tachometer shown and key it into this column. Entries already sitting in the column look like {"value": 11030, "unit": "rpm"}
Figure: {"value": 6600, "unit": "rpm"}
